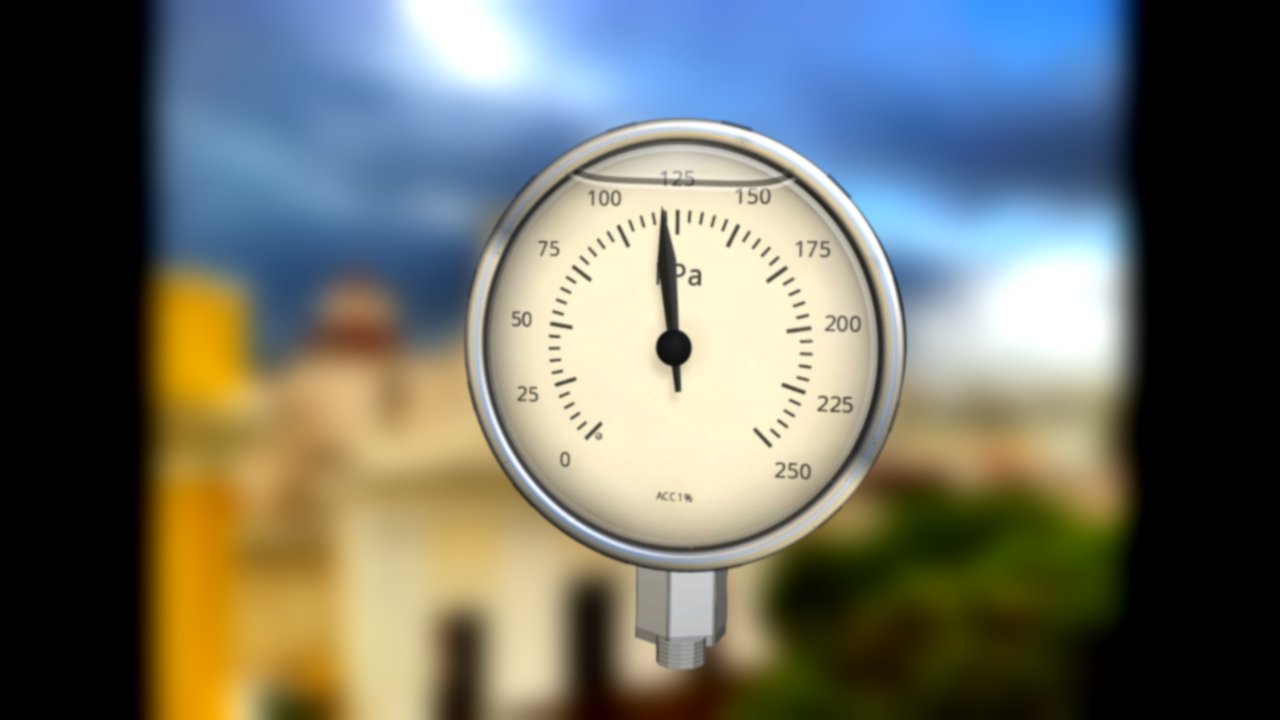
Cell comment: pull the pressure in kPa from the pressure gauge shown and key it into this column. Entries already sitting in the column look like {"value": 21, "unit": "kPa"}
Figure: {"value": 120, "unit": "kPa"}
